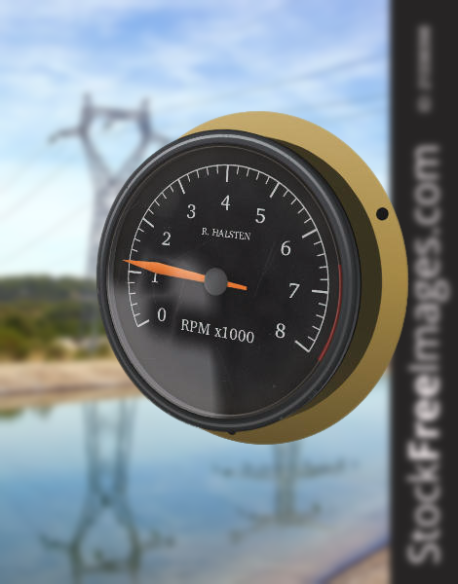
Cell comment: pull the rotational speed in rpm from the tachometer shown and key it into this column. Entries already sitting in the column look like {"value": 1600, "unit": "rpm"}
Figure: {"value": 1200, "unit": "rpm"}
